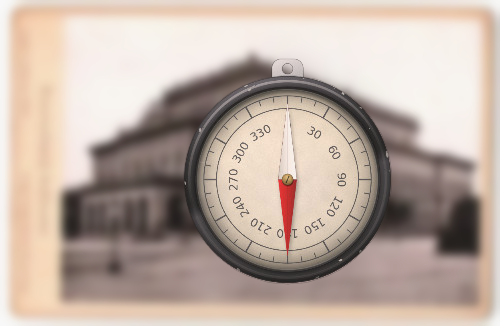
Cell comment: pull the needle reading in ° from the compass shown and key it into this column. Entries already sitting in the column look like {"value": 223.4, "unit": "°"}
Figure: {"value": 180, "unit": "°"}
